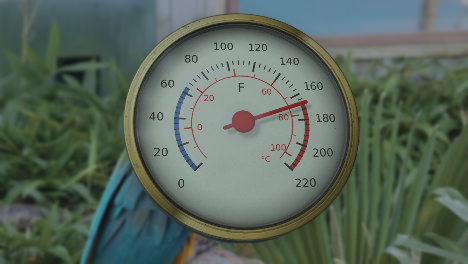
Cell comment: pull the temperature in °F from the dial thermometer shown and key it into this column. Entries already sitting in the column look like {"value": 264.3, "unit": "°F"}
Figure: {"value": 168, "unit": "°F"}
